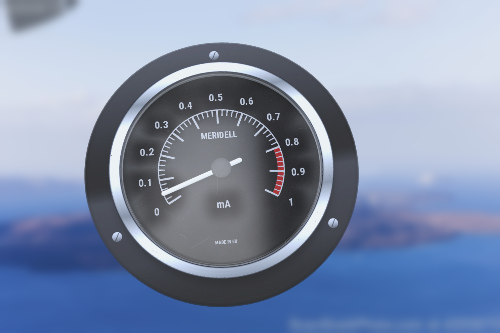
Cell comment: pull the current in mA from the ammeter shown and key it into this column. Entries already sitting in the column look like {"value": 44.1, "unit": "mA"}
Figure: {"value": 0.04, "unit": "mA"}
